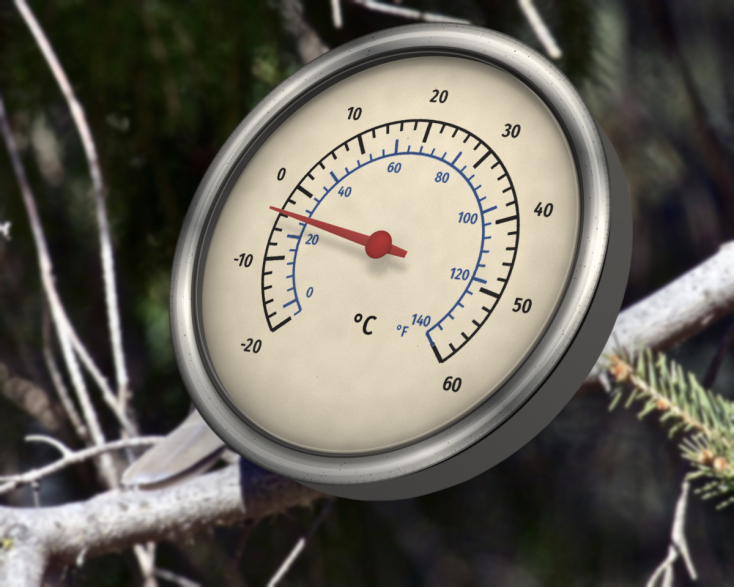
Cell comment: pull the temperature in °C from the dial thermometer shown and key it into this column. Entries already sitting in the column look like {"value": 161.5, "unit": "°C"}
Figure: {"value": -4, "unit": "°C"}
